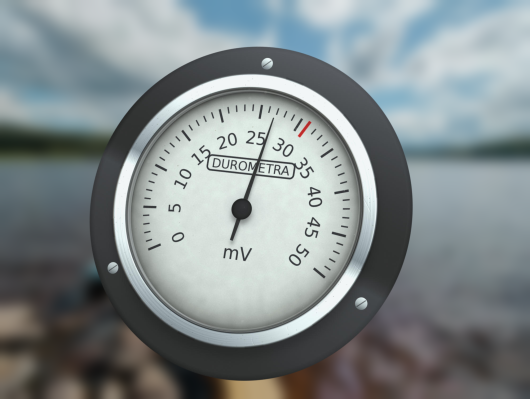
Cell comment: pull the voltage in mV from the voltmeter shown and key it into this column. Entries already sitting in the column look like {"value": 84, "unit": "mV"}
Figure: {"value": 27, "unit": "mV"}
